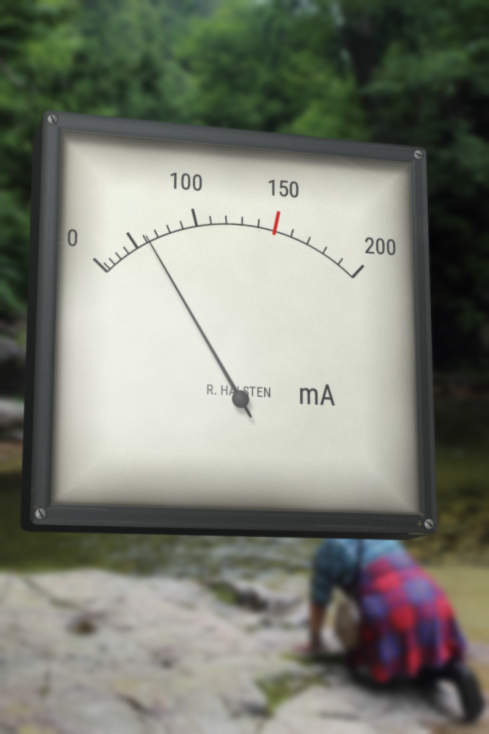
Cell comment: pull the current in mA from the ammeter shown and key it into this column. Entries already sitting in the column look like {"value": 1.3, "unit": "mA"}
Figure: {"value": 60, "unit": "mA"}
